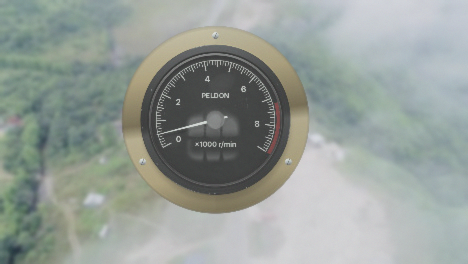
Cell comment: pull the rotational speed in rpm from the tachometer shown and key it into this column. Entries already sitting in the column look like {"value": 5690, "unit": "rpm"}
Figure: {"value": 500, "unit": "rpm"}
